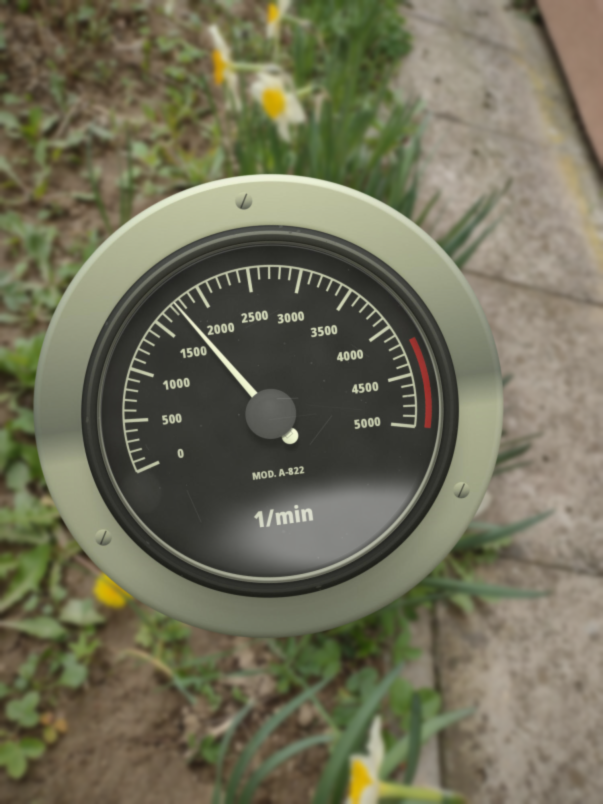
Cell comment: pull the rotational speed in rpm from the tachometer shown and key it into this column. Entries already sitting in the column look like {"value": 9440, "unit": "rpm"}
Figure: {"value": 1750, "unit": "rpm"}
